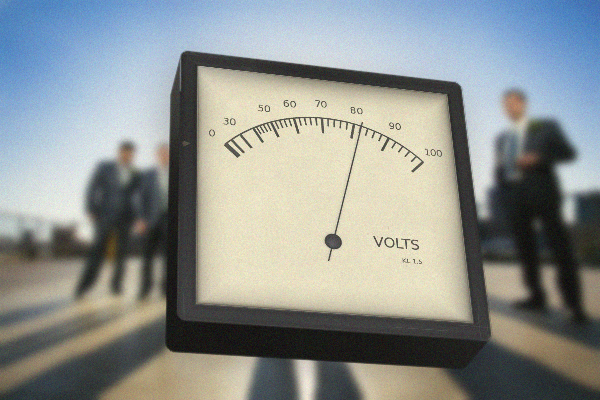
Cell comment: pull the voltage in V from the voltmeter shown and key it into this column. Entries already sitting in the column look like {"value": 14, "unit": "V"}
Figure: {"value": 82, "unit": "V"}
